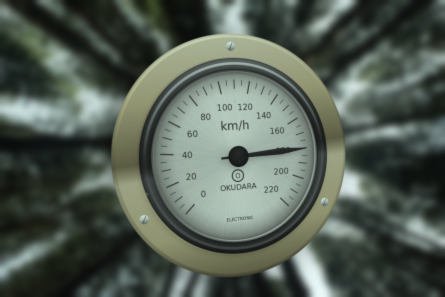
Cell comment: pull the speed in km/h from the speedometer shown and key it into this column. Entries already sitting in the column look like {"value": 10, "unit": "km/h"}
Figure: {"value": 180, "unit": "km/h"}
